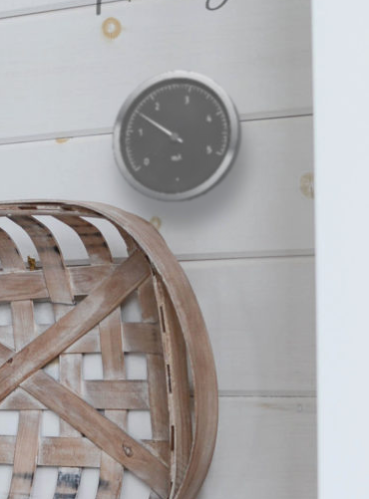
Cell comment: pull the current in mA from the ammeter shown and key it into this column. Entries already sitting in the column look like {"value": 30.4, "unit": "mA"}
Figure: {"value": 1.5, "unit": "mA"}
